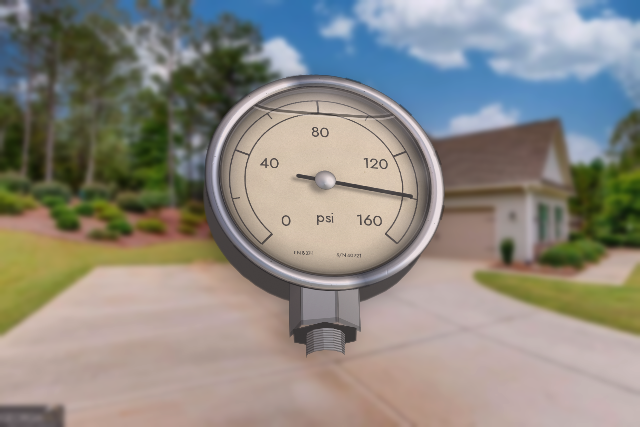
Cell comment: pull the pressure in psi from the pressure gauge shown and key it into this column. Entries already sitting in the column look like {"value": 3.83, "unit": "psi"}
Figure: {"value": 140, "unit": "psi"}
